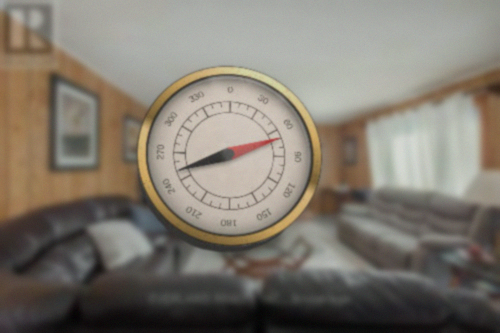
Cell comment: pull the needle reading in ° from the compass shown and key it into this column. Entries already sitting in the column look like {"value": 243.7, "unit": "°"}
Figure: {"value": 70, "unit": "°"}
